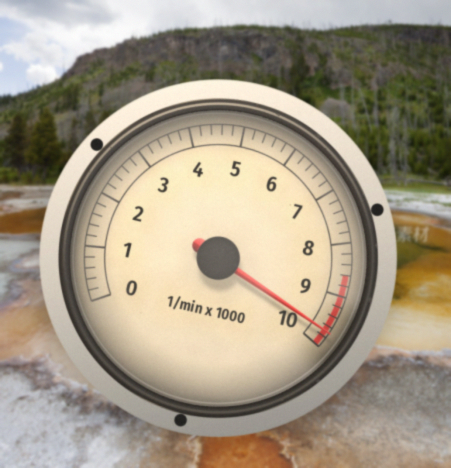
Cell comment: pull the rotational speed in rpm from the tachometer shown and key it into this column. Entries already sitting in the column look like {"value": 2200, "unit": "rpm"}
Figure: {"value": 9700, "unit": "rpm"}
